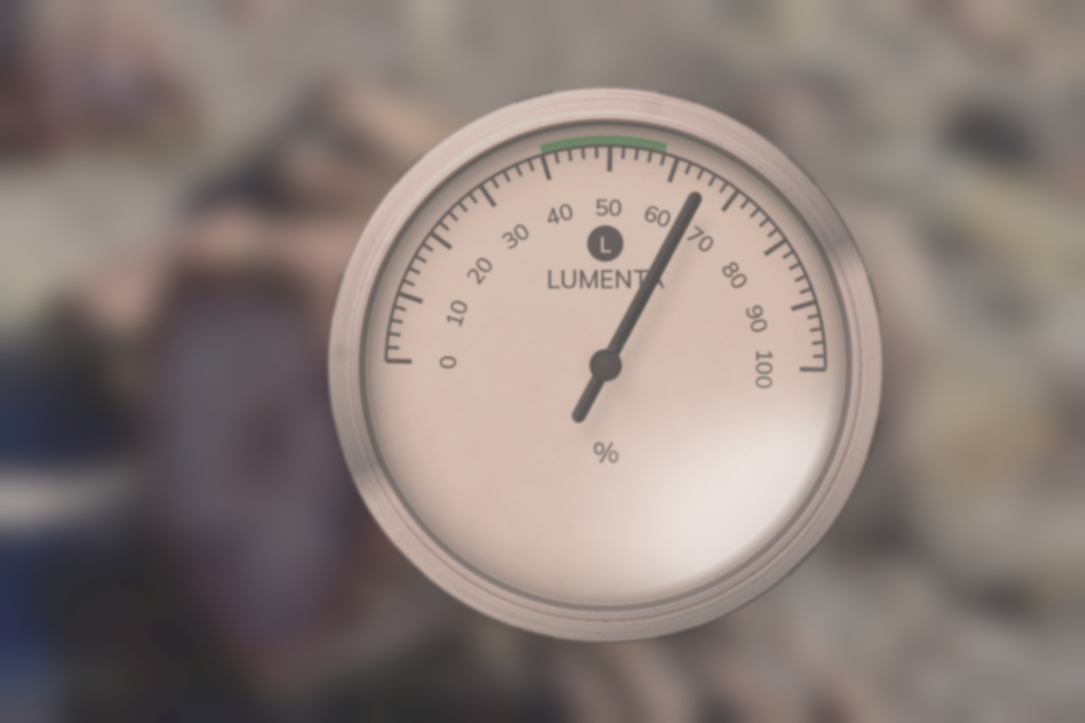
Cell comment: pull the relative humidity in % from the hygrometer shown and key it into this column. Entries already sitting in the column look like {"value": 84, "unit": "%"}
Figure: {"value": 65, "unit": "%"}
